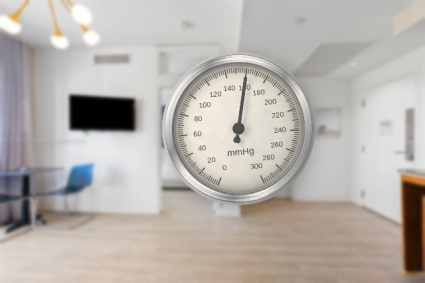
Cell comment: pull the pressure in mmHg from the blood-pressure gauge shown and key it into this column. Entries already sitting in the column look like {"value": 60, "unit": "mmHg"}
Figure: {"value": 160, "unit": "mmHg"}
